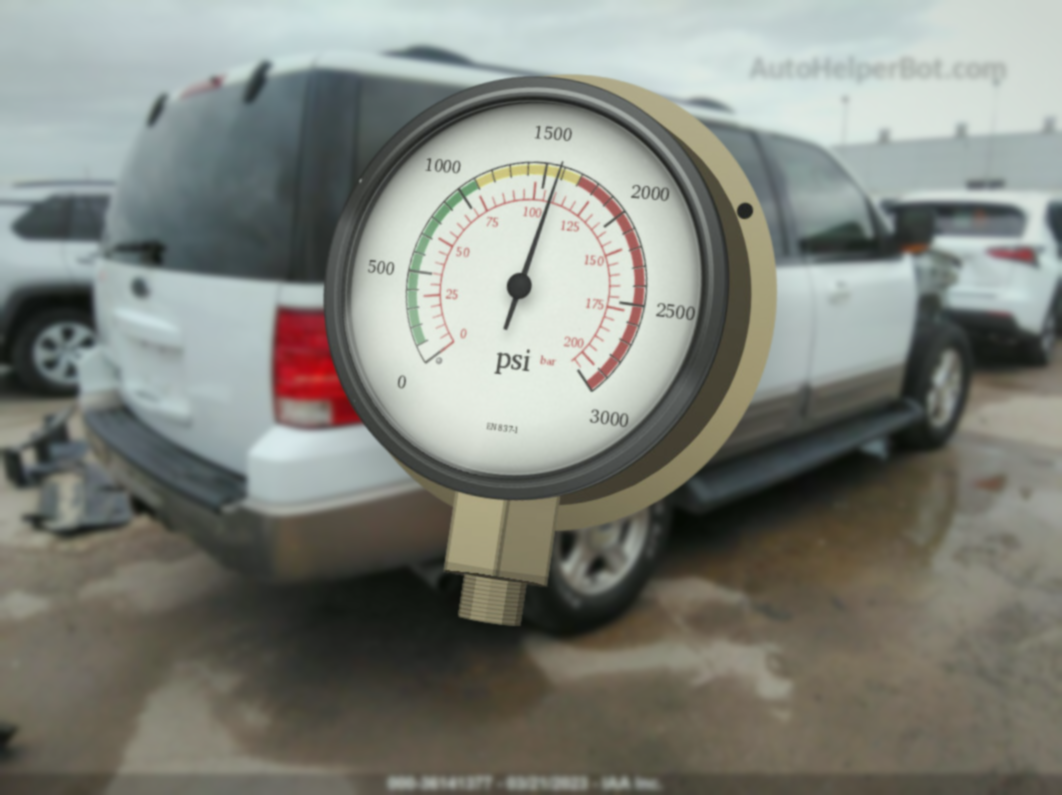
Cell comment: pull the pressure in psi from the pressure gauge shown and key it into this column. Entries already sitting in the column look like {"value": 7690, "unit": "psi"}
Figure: {"value": 1600, "unit": "psi"}
